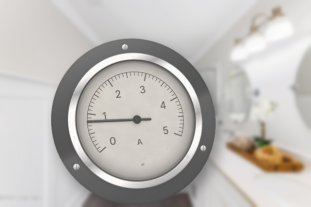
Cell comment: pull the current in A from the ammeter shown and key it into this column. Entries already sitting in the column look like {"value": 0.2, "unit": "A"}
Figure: {"value": 0.8, "unit": "A"}
